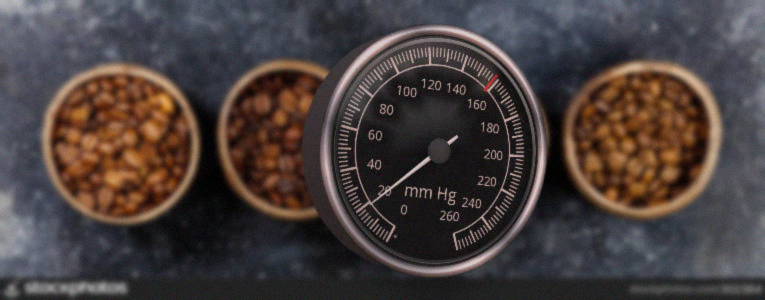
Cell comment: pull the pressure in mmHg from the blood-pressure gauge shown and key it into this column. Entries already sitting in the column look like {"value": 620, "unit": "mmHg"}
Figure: {"value": 20, "unit": "mmHg"}
